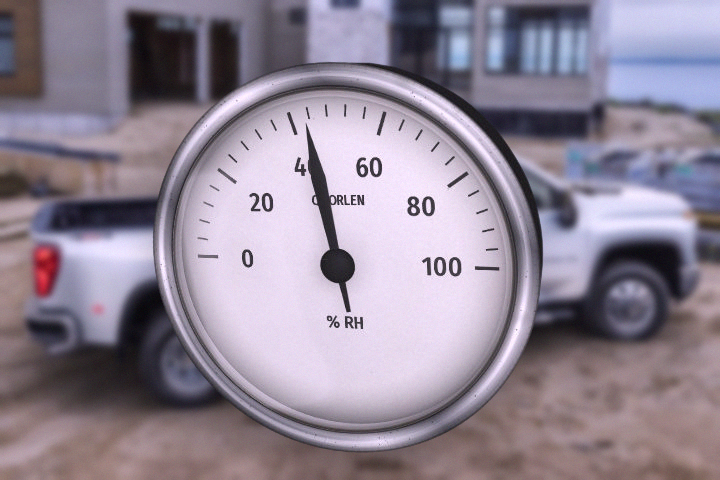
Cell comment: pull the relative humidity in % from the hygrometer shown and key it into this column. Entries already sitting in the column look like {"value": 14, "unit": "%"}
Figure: {"value": 44, "unit": "%"}
